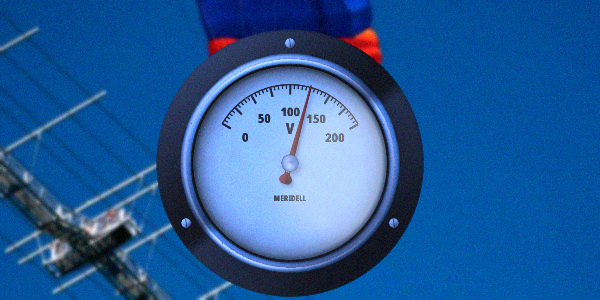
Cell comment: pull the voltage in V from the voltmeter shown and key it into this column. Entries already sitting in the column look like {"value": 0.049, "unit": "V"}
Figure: {"value": 125, "unit": "V"}
